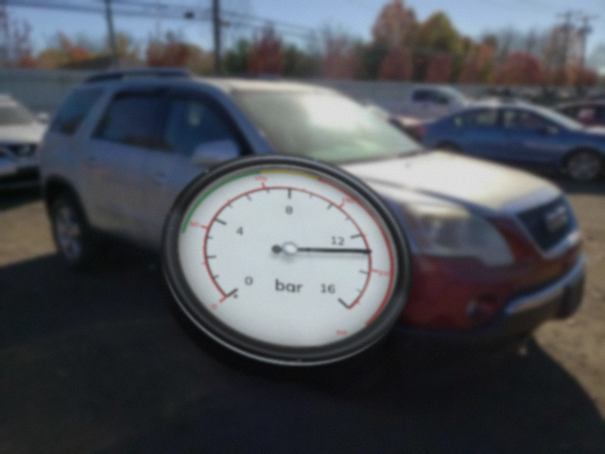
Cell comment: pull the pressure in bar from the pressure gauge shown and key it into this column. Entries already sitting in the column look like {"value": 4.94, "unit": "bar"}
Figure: {"value": 13, "unit": "bar"}
